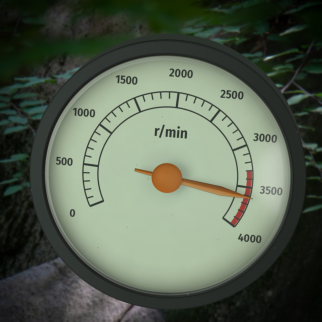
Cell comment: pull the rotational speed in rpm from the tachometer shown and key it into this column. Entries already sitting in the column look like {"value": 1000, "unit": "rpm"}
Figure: {"value": 3600, "unit": "rpm"}
